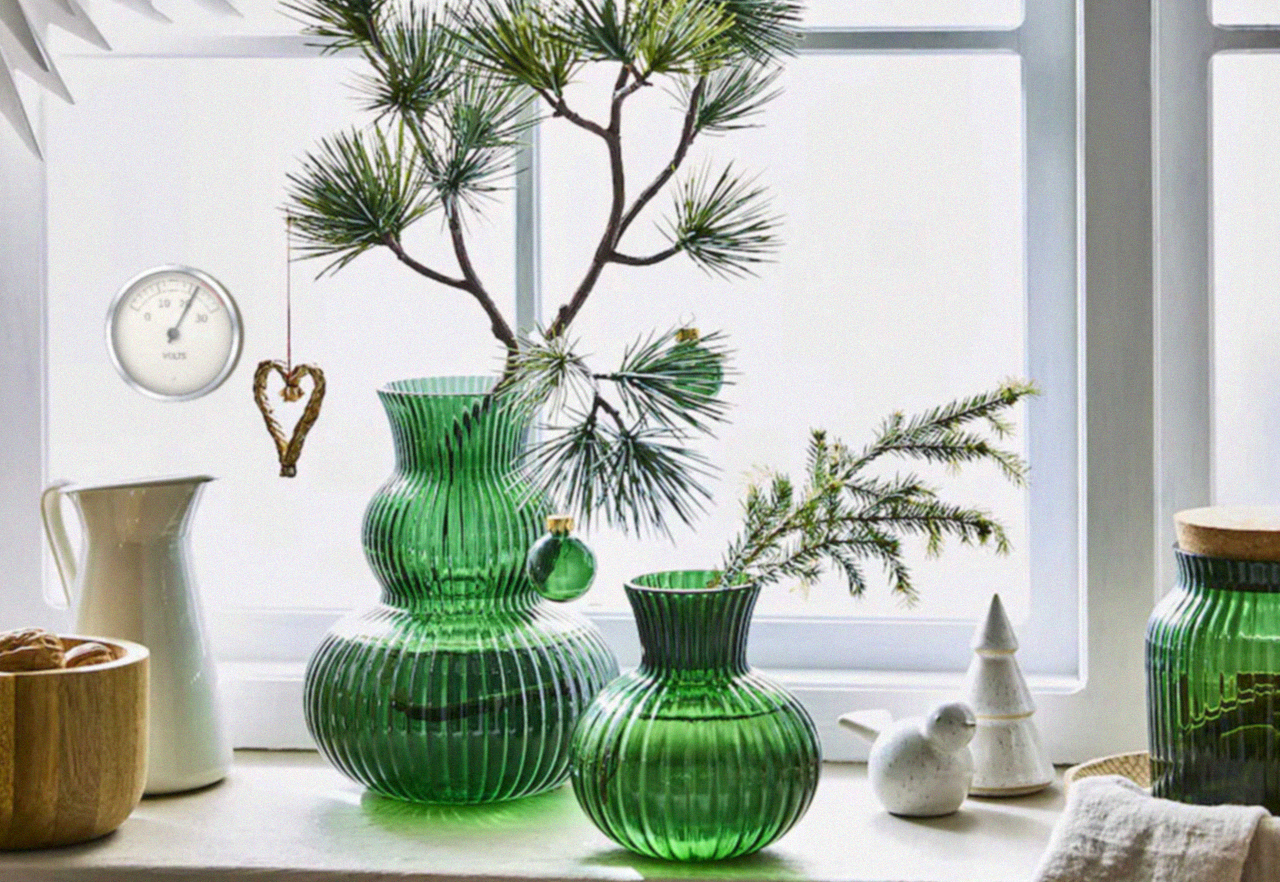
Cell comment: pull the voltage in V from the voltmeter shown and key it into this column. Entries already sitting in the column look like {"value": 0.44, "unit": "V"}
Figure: {"value": 22, "unit": "V"}
